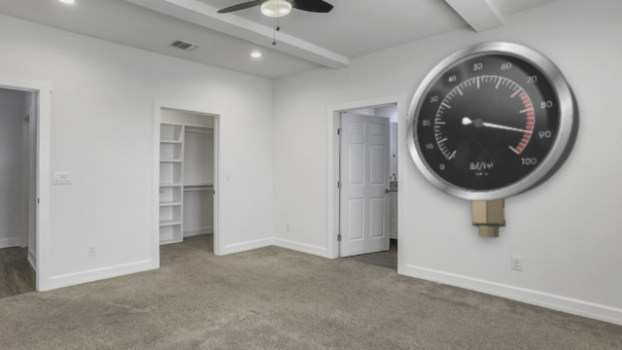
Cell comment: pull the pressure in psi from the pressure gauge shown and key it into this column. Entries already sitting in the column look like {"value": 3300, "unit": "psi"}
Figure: {"value": 90, "unit": "psi"}
